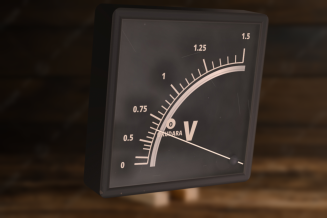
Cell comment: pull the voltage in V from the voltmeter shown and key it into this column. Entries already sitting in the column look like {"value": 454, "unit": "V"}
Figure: {"value": 0.65, "unit": "V"}
